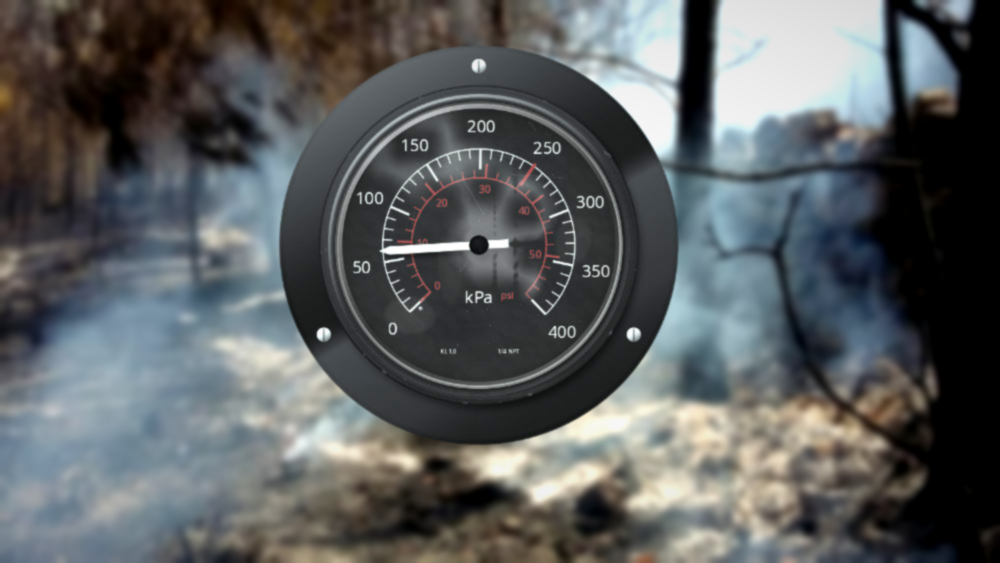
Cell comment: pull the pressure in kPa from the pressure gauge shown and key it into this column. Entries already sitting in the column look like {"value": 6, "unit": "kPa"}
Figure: {"value": 60, "unit": "kPa"}
